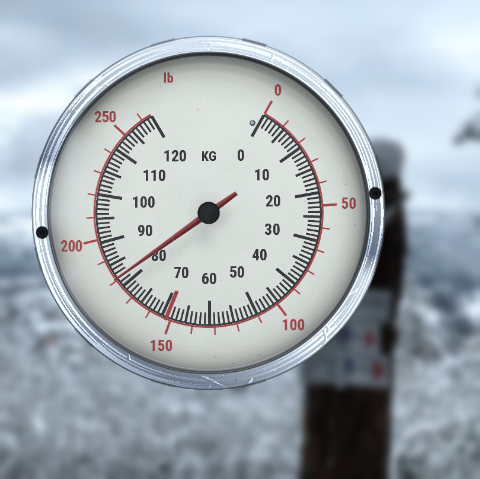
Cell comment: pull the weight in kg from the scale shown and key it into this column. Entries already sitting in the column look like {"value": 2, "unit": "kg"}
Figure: {"value": 82, "unit": "kg"}
